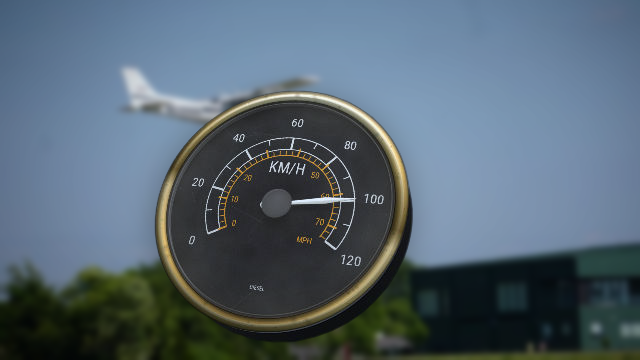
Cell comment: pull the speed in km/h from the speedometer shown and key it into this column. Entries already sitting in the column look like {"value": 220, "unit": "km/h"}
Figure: {"value": 100, "unit": "km/h"}
